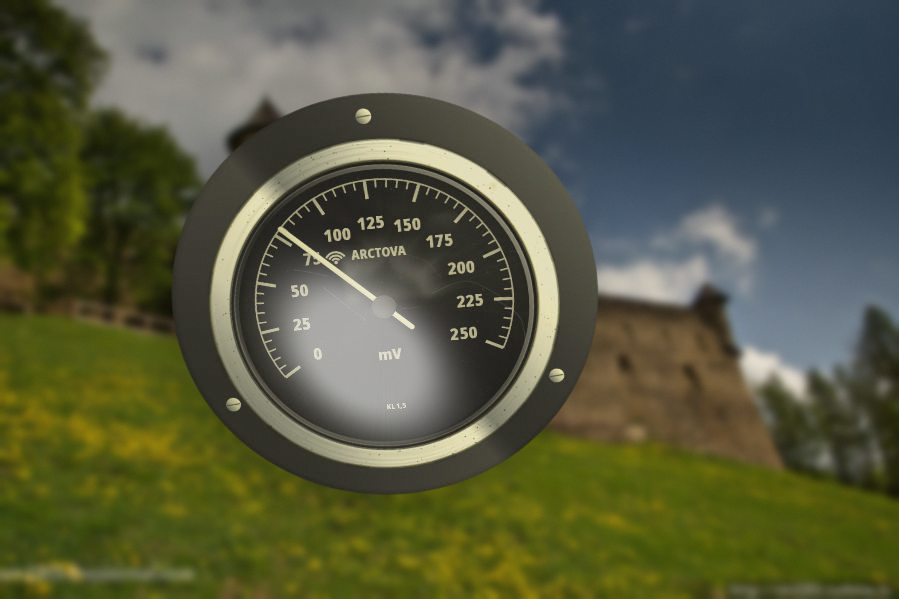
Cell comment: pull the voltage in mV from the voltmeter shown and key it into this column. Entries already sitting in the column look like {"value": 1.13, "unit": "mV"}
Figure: {"value": 80, "unit": "mV"}
